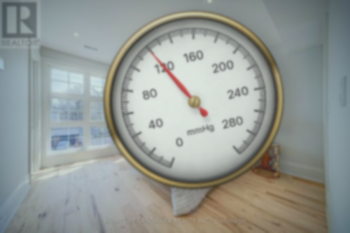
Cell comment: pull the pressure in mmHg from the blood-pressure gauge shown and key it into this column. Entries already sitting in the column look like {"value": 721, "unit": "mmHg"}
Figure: {"value": 120, "unit": "mmHg"}
